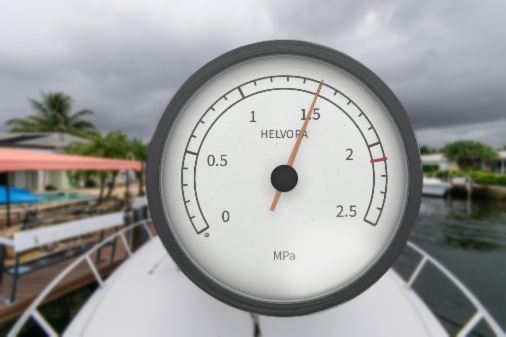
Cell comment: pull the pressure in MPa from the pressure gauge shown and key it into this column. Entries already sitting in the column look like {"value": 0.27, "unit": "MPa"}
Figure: {"value": 1.5, "unit": "MPa"}
